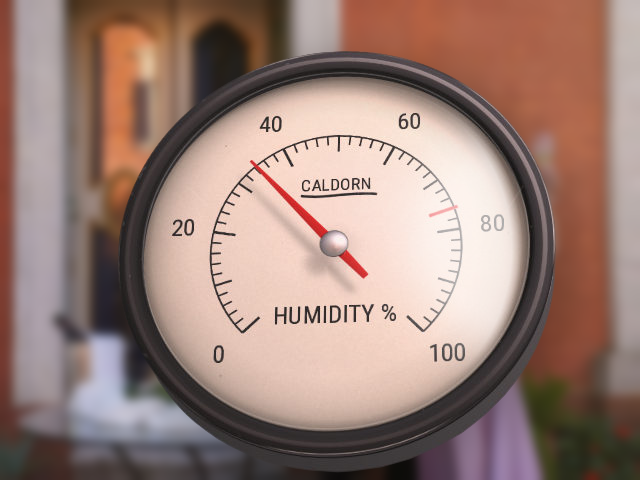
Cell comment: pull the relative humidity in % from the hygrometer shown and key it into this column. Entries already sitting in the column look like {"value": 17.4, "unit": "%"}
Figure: {"value": 34, "unit": "%"}
